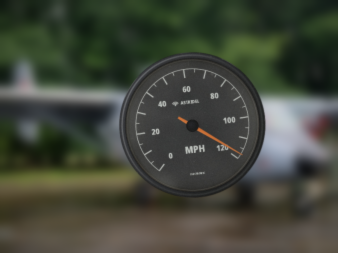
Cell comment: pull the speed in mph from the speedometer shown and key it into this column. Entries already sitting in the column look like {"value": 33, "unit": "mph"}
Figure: {"value": 117.5, "unit": "mph"}
